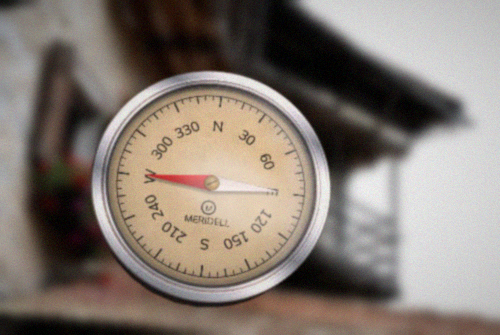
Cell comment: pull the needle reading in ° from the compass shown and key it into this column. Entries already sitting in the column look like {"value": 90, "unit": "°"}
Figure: {"value": 270, "unit": "°"}
